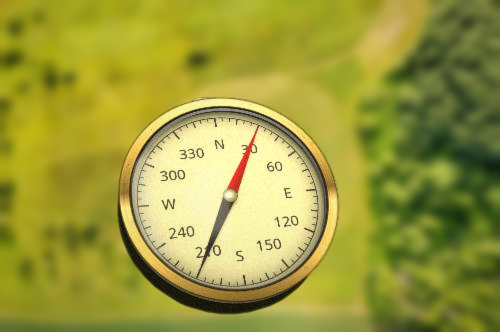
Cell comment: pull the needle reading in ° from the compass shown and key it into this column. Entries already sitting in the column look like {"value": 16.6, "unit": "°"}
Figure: {"value": 30, "unit": "°"}
